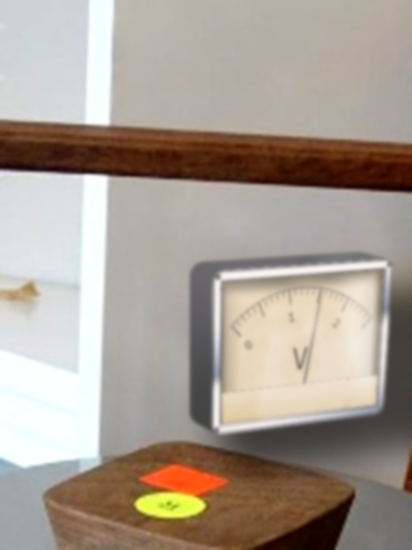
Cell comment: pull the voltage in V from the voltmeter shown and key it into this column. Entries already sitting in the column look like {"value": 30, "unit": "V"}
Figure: {"value": 1.5, "unit": "V"}
